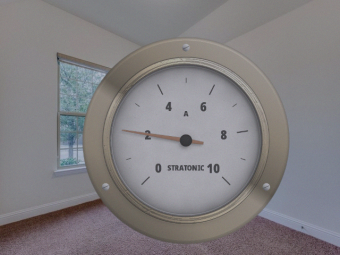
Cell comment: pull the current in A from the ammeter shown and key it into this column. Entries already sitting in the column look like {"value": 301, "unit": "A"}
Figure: {"value": 2, "unit": "A"}
